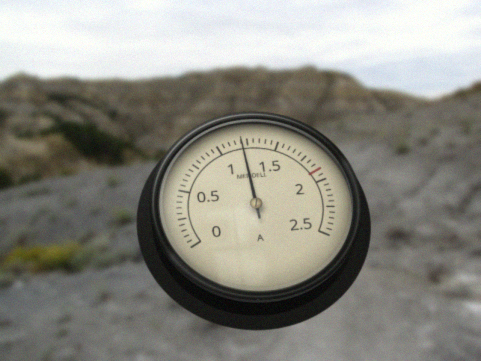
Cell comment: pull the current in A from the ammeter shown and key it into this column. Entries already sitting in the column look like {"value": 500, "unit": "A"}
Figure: {"value": 1.2, "unit": "A"}
